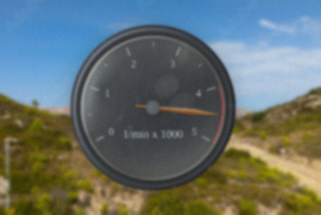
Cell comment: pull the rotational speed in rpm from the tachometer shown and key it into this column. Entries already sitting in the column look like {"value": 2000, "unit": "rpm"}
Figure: {"value": 4500, "unit": "rpm"}
